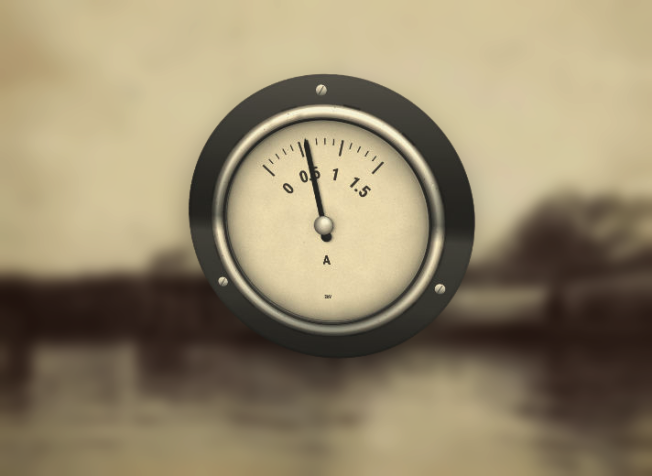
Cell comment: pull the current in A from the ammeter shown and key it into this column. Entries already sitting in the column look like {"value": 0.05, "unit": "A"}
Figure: {"value": 0.6, "unit": "A"}
